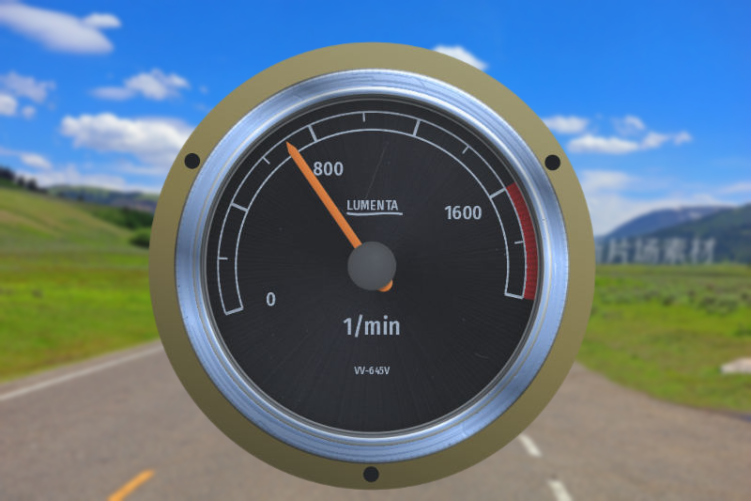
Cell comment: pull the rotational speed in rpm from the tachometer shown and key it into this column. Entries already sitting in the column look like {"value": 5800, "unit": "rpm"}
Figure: {"value": 700, "unit": "rpm"}
